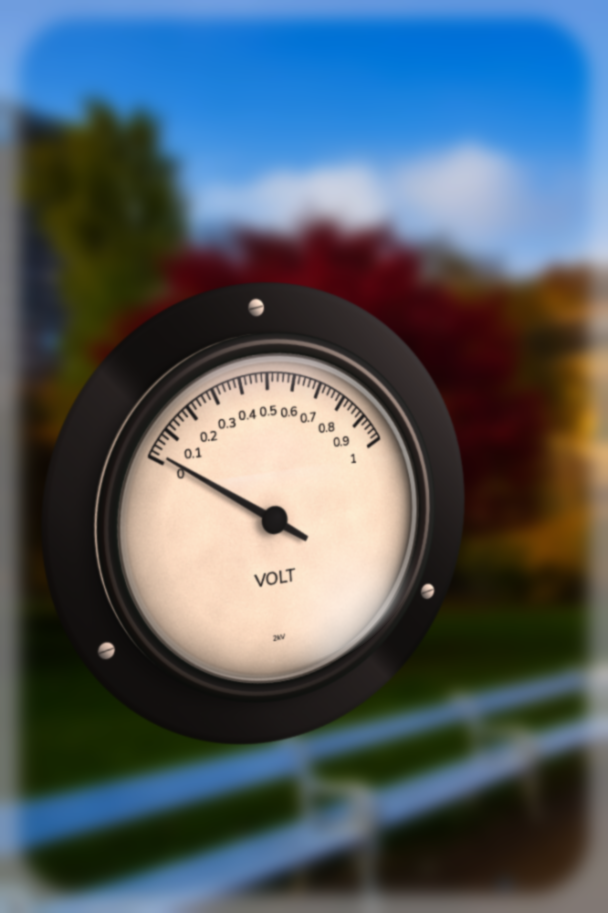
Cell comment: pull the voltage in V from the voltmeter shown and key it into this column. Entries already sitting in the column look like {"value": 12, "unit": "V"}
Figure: {"value": 0.02, "unit": "V"}
